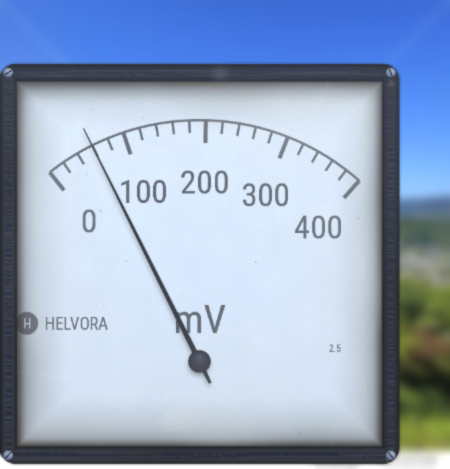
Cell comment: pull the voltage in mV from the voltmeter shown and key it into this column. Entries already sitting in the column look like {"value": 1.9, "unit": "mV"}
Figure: {"value": 60, "unit": "mV"}
